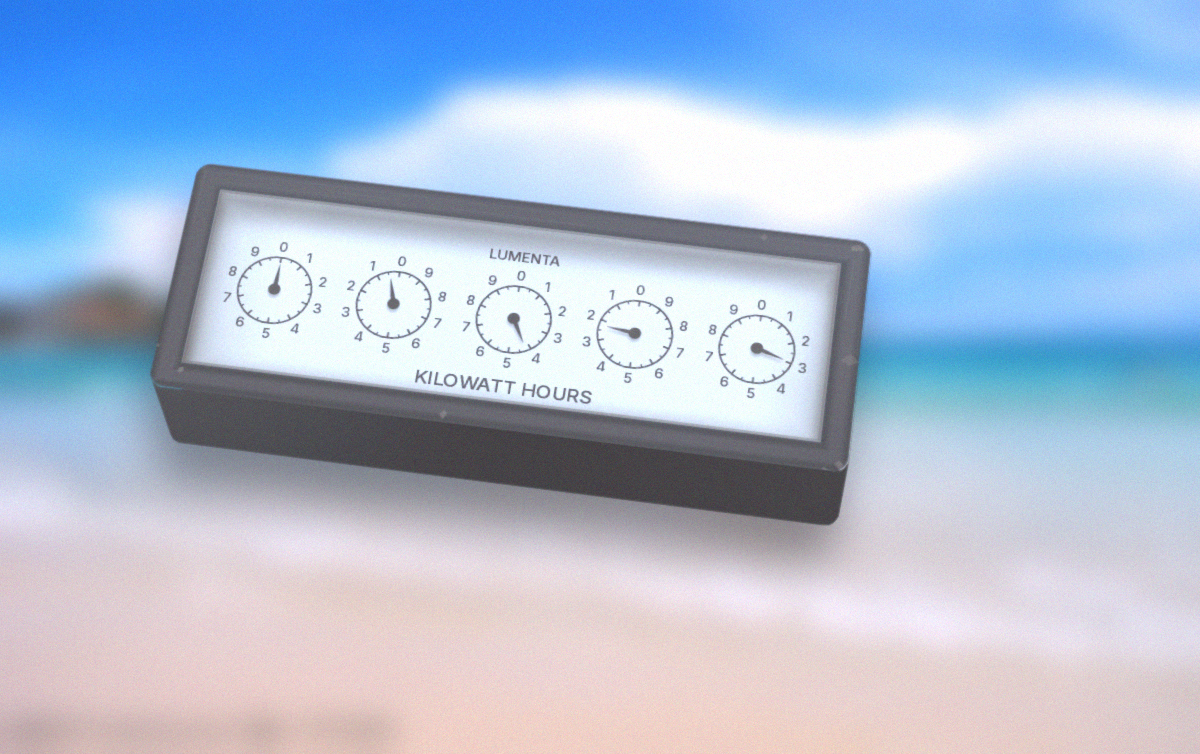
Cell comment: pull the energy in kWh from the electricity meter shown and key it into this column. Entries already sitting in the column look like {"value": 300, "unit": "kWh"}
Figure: {"value": 423, "unit": "kWh"}
